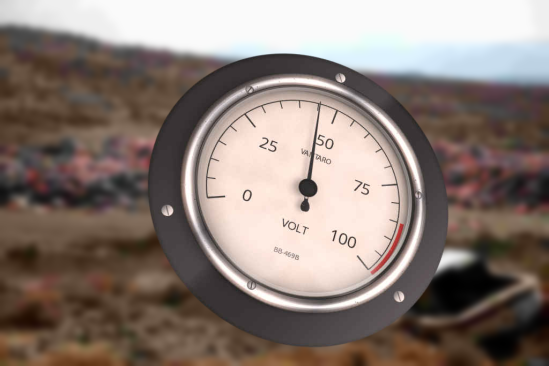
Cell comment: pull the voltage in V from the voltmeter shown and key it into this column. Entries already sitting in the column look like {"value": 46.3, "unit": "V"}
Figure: {"value": 45, "unit": "V"}
